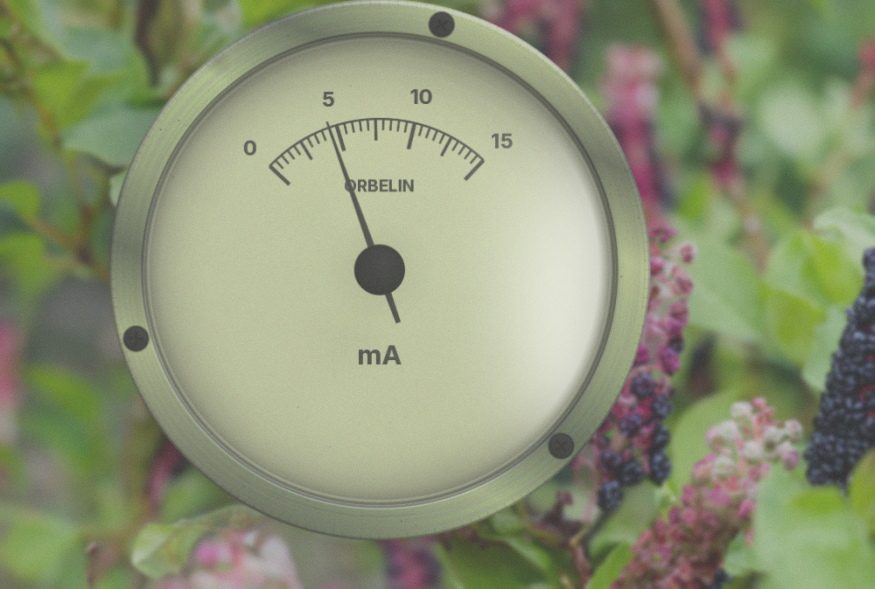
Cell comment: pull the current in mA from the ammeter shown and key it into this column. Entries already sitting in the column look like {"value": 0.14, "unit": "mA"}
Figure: {"value": 4.5, "unit": "mA"}
